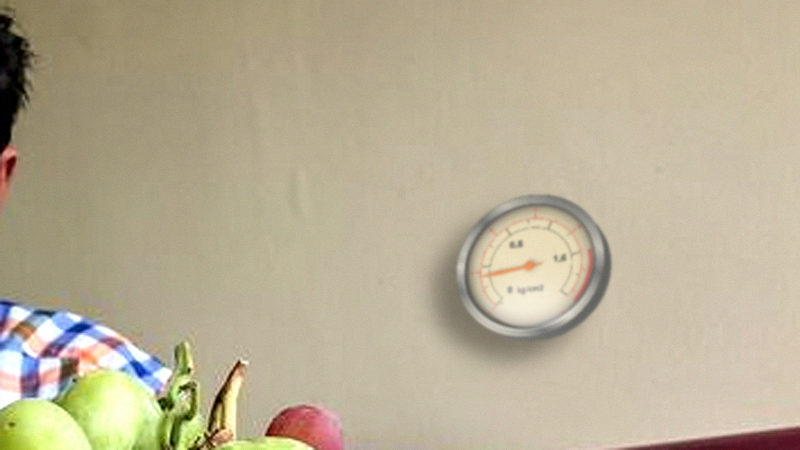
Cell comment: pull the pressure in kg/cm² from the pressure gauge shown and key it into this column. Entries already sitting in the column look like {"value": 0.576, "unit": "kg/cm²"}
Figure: {"value": 0.3, "unit": "kg/cm²"}
